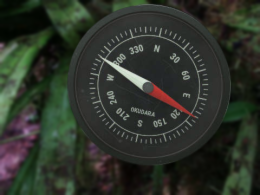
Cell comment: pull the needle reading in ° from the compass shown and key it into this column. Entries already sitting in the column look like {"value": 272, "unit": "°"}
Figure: {"value": 110, "unit": "°"}
